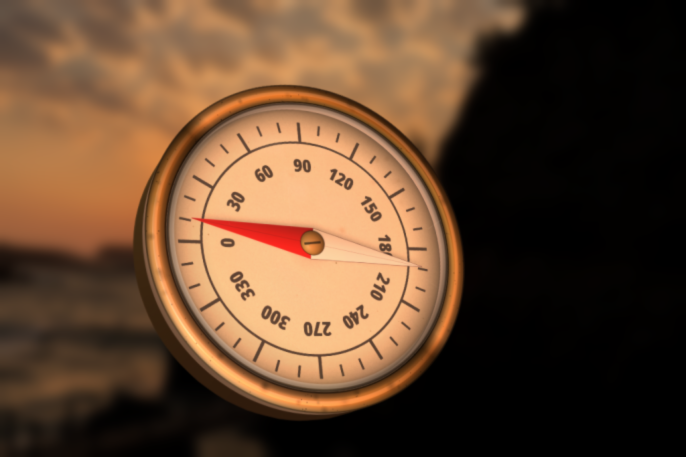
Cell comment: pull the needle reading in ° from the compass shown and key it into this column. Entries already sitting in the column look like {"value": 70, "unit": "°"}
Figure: {"value": 10, "unit": "°"}
